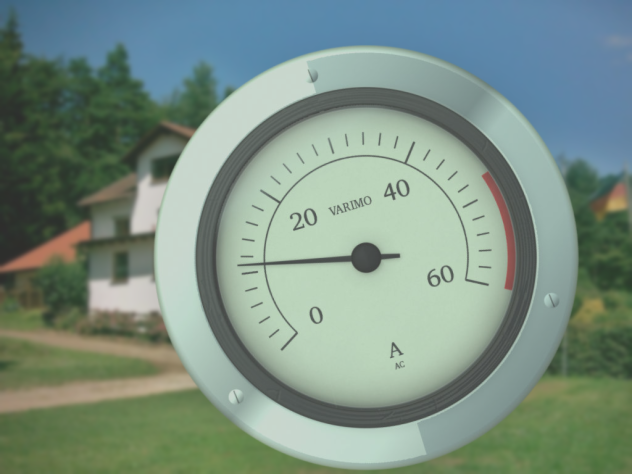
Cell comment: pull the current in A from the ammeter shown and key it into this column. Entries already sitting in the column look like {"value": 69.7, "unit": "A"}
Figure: {"value": 11, "unit": "A"}
